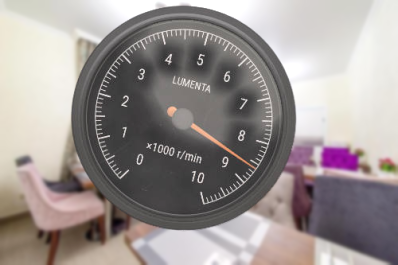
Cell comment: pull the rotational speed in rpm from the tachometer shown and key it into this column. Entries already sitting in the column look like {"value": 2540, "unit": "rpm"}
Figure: {"value": 8600, "unit": "rpm"}
